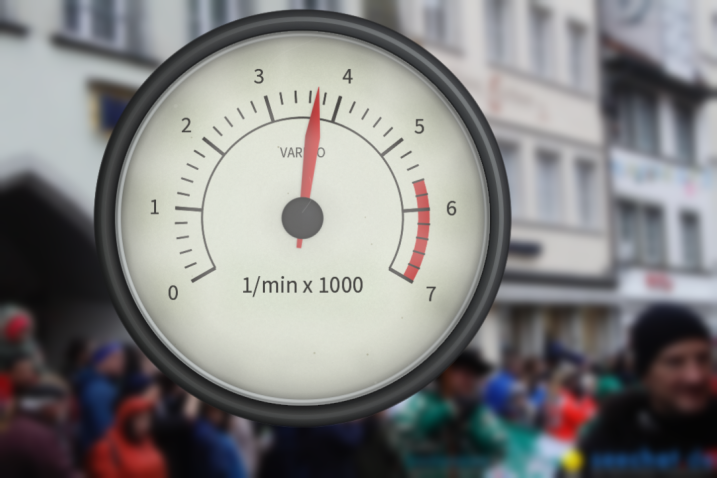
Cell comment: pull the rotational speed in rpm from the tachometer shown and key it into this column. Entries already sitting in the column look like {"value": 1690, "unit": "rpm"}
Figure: {"value": 3700, "unit": "rpm"}
